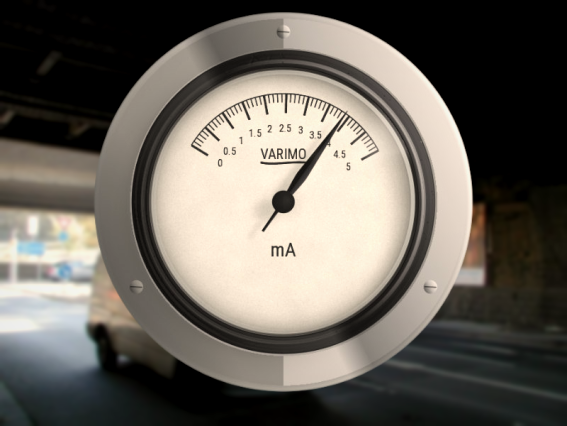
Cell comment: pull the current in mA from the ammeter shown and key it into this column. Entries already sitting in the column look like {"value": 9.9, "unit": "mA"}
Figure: {"value": 3.9, "unit": "mA"}
